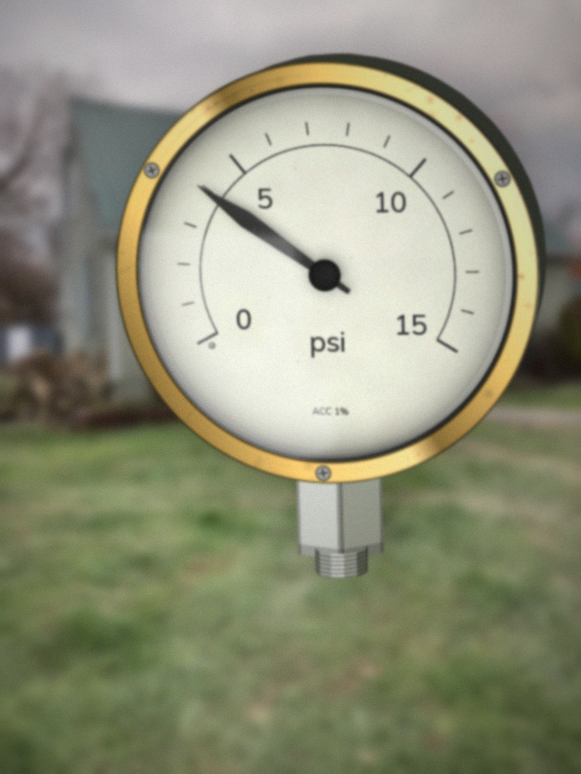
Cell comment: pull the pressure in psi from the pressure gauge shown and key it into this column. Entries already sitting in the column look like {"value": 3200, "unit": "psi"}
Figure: {"value": 4, "unit": "psi"}
